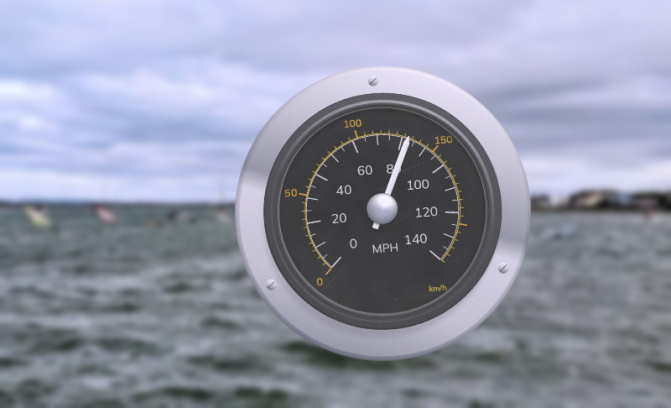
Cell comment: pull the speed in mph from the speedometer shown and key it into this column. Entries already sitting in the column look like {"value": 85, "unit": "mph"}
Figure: {"value": 82.5, "unit": "mph"}
